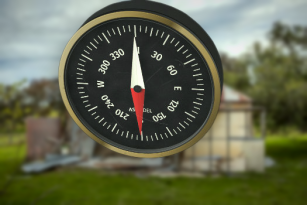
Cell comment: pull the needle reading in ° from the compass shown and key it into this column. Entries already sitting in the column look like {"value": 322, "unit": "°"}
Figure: {"value": 180, "unit": "°"}
